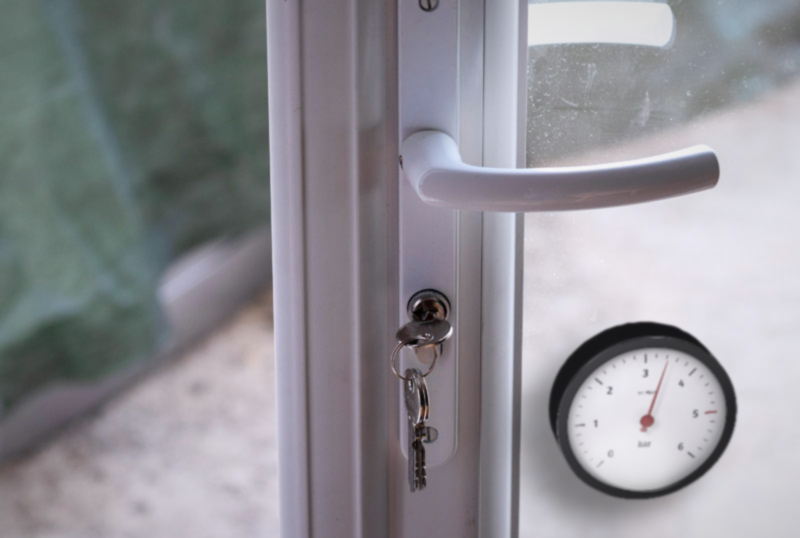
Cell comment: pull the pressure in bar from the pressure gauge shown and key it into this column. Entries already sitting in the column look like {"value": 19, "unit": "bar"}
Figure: {"value": 3.4, "unit": "bar"}
